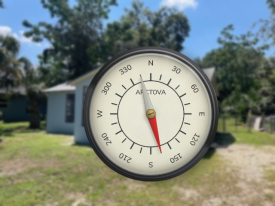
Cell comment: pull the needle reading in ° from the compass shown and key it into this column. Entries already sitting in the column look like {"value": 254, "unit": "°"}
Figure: {"value": 165, "unit": "°"}
